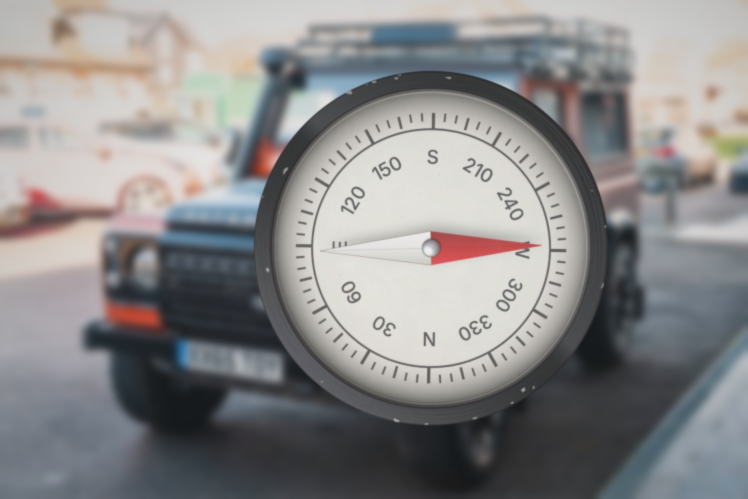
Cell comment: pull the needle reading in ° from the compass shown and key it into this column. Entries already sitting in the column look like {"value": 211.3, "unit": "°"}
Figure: {"value": 267.5, "unit": "°"}
